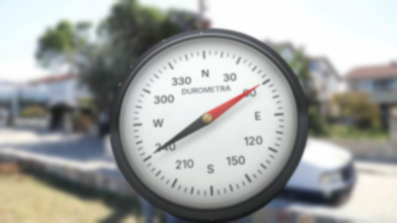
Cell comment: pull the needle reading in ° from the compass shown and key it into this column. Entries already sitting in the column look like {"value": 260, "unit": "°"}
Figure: {"value": 60, "unit": "°"}
